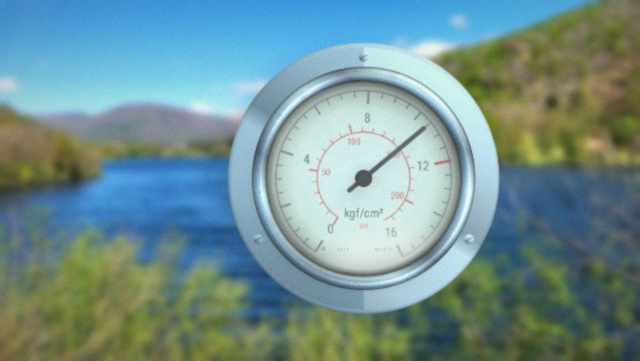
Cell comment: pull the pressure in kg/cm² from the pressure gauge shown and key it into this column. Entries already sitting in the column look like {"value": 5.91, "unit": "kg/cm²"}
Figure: {"value": 10.5, "unit": "kg/cm²"}
